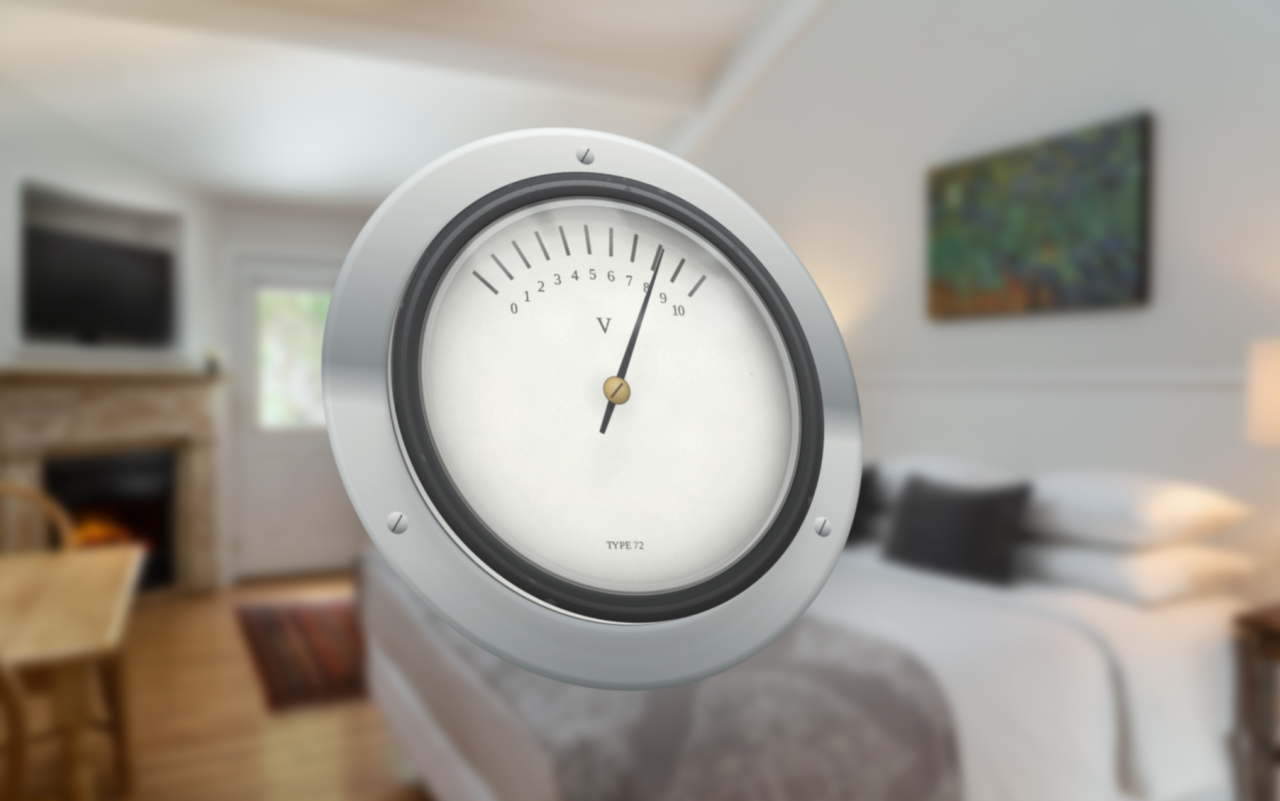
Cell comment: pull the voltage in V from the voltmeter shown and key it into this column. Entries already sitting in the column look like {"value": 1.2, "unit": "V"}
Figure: {"value": 8, "unit": "V"}
